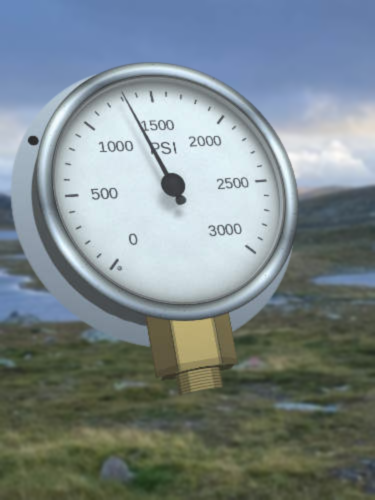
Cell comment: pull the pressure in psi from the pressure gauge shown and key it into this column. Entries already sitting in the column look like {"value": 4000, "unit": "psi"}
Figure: {"value": 1300, "unit": "psi"}
